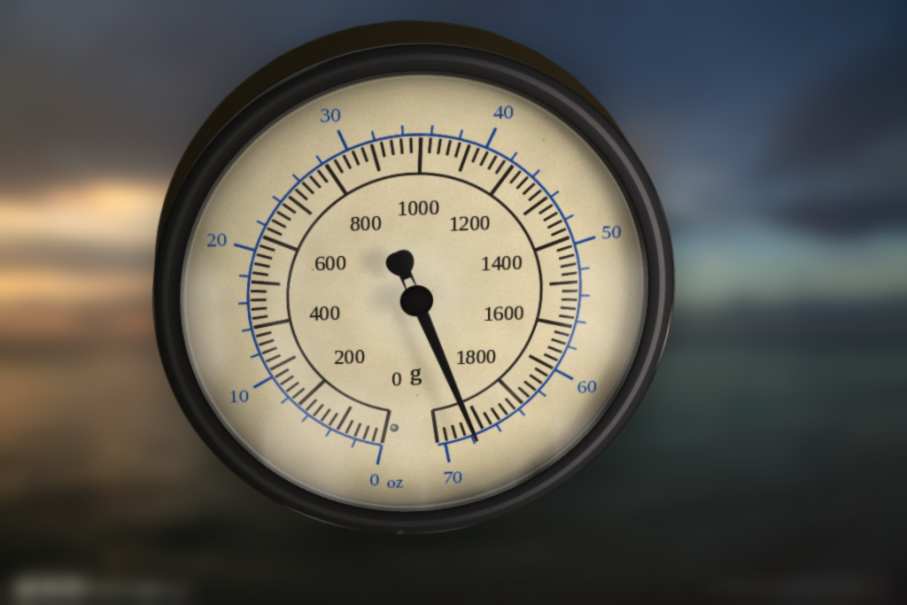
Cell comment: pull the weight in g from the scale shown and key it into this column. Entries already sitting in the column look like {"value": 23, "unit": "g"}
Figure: {"value": 1920, "unit": "g"}
